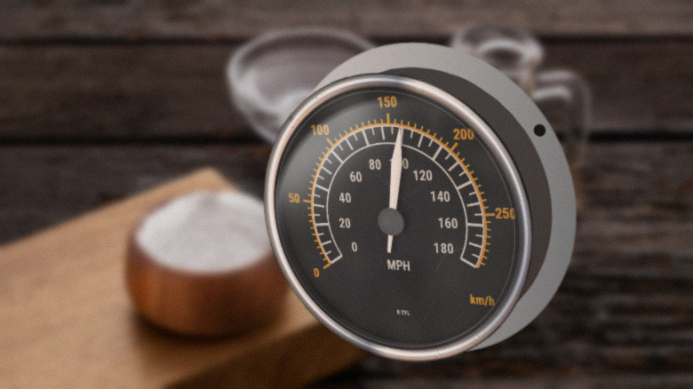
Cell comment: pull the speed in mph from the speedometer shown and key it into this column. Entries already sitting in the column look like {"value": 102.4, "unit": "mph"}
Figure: {"value": 100, "unit": "mph"}
